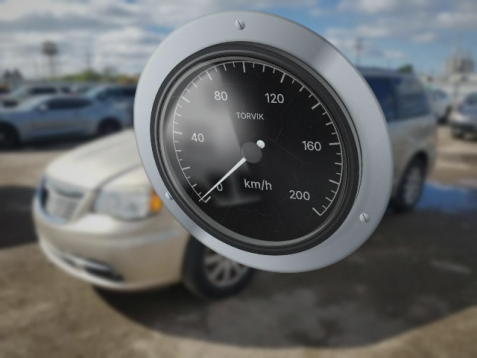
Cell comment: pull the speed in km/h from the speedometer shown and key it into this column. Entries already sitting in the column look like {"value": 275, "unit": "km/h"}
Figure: {"value": 2.5, "unit": "km/h"}
